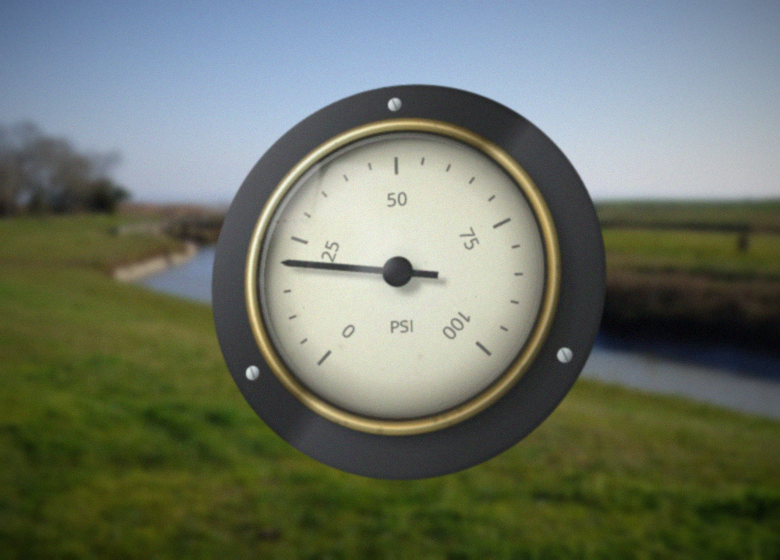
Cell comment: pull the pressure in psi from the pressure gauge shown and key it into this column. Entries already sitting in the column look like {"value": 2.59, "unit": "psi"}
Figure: {"value": 20, "unit": "psi"}
